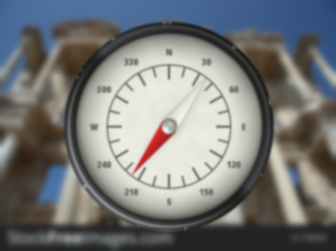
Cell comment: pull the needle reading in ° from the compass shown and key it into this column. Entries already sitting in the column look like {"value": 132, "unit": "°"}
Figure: {"value": 217.5, "unit": "°"}
